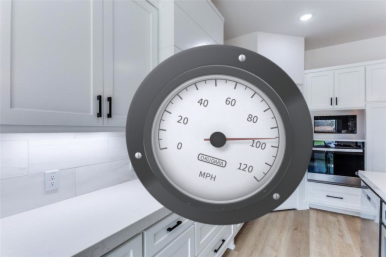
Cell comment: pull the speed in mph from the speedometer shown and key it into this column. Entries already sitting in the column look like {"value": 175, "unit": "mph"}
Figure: {"value": 95, "unit": "mph"}
